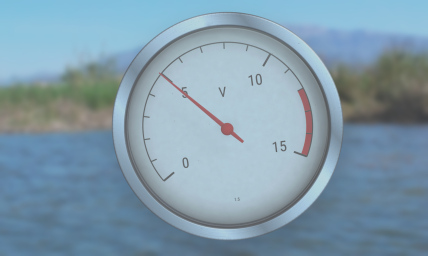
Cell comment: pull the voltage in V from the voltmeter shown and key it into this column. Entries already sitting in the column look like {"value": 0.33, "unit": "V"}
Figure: {"value": 5, "unit": "V"}
